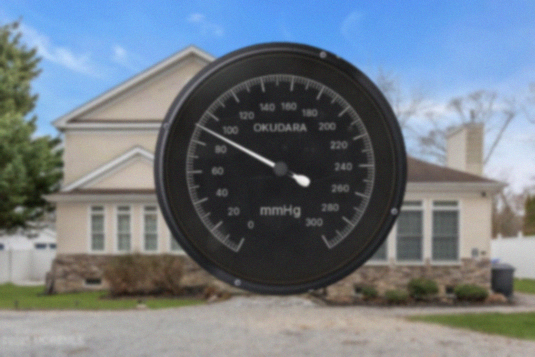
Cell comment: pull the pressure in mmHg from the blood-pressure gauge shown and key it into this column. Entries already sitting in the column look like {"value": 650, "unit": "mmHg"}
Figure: {"value": 90, "unit": "mmHg"}
